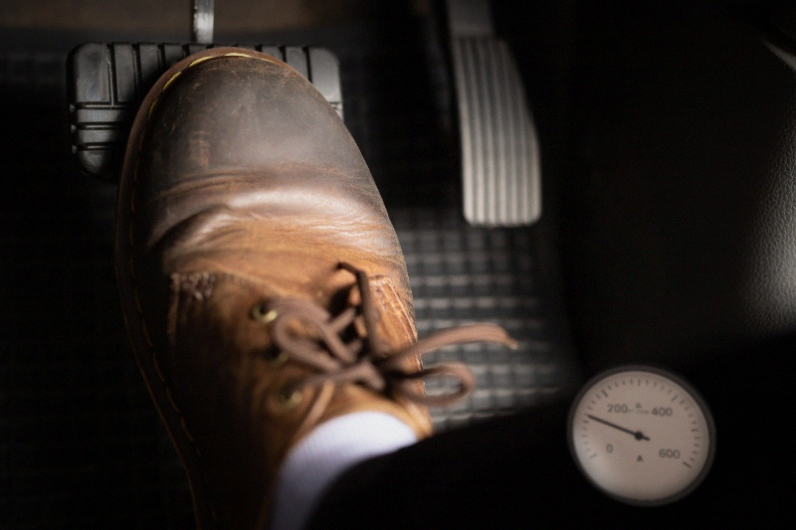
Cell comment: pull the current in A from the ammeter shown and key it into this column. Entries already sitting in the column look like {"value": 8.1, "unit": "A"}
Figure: {"value": 120, "unit": "A"}
